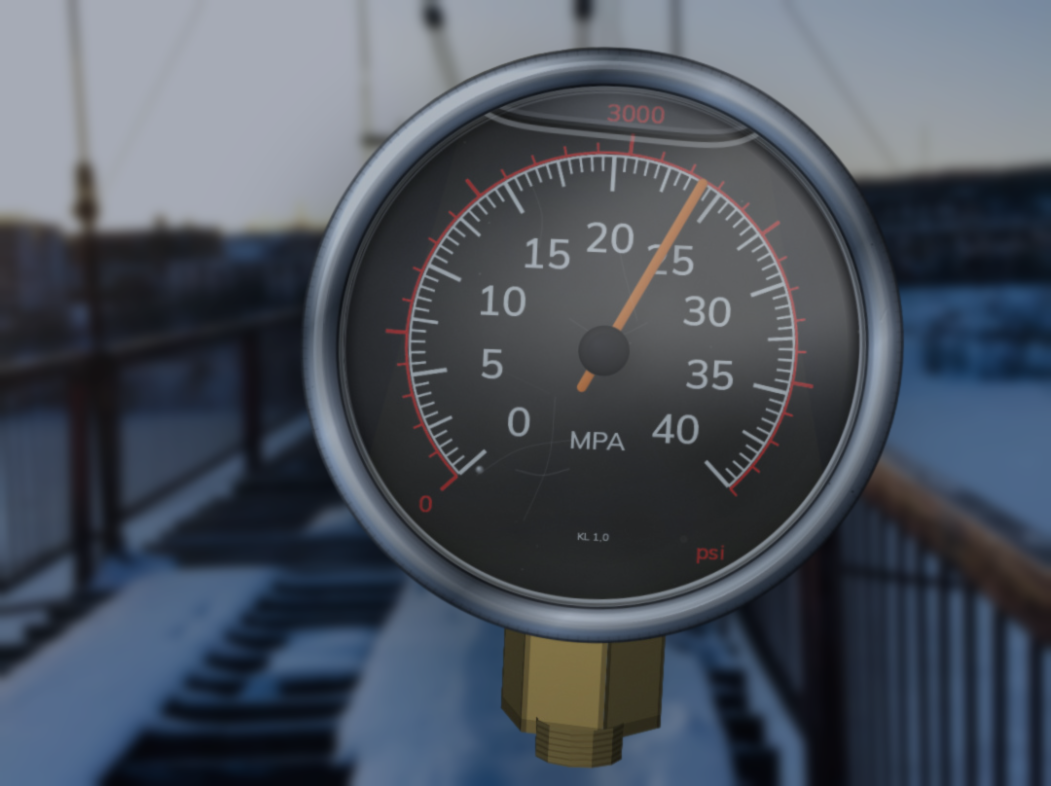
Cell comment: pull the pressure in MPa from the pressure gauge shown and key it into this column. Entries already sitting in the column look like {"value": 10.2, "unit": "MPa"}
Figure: {"value": 24, "unit": "MPa"}
